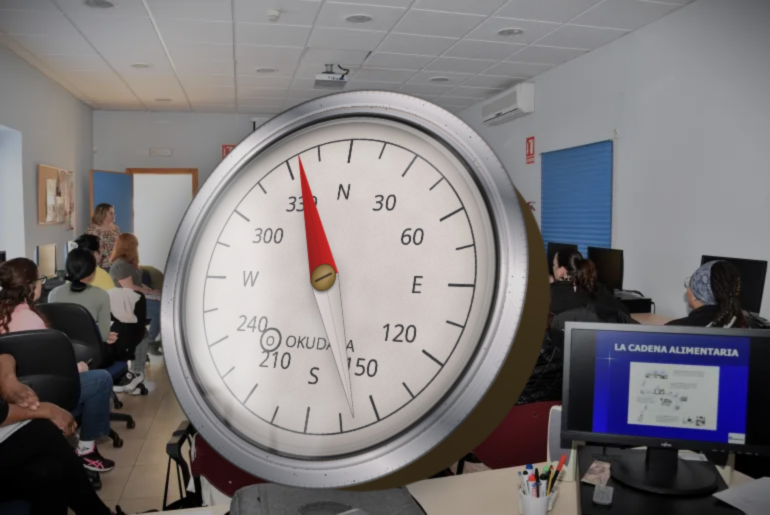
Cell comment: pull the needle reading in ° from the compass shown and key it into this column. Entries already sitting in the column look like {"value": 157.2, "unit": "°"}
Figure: {"value": 337.5, "unit": "°"}
